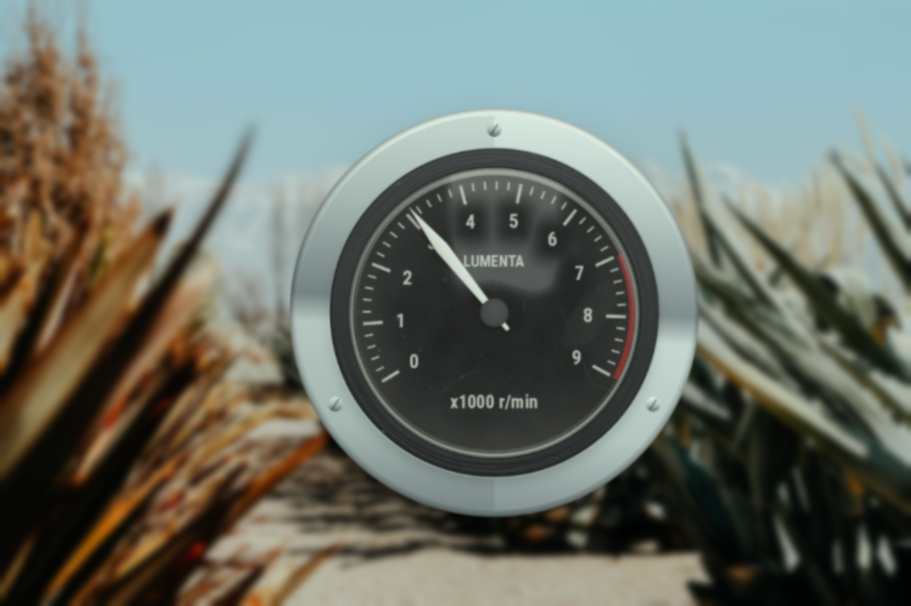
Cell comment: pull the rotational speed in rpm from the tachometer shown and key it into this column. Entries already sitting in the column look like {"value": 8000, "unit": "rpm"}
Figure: {"value": 3100, "unit": "rpm"}
